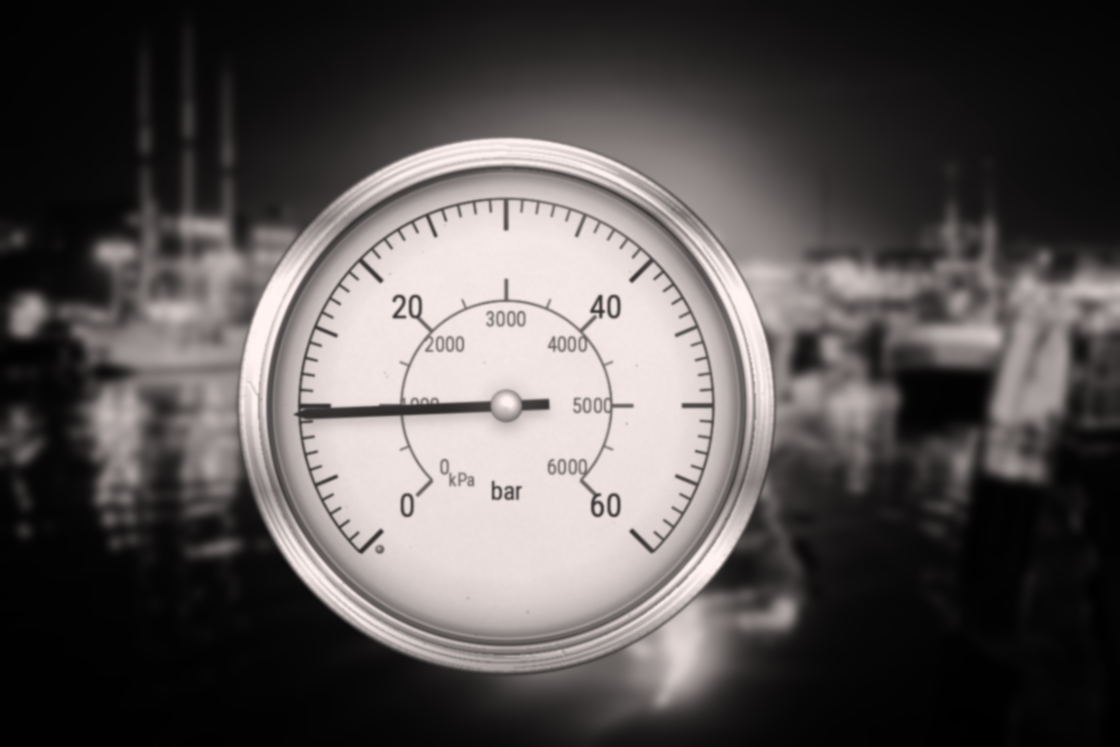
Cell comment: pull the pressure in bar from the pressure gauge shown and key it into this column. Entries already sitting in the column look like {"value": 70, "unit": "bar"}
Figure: {"value": 9.5, "unit": "bar"}
